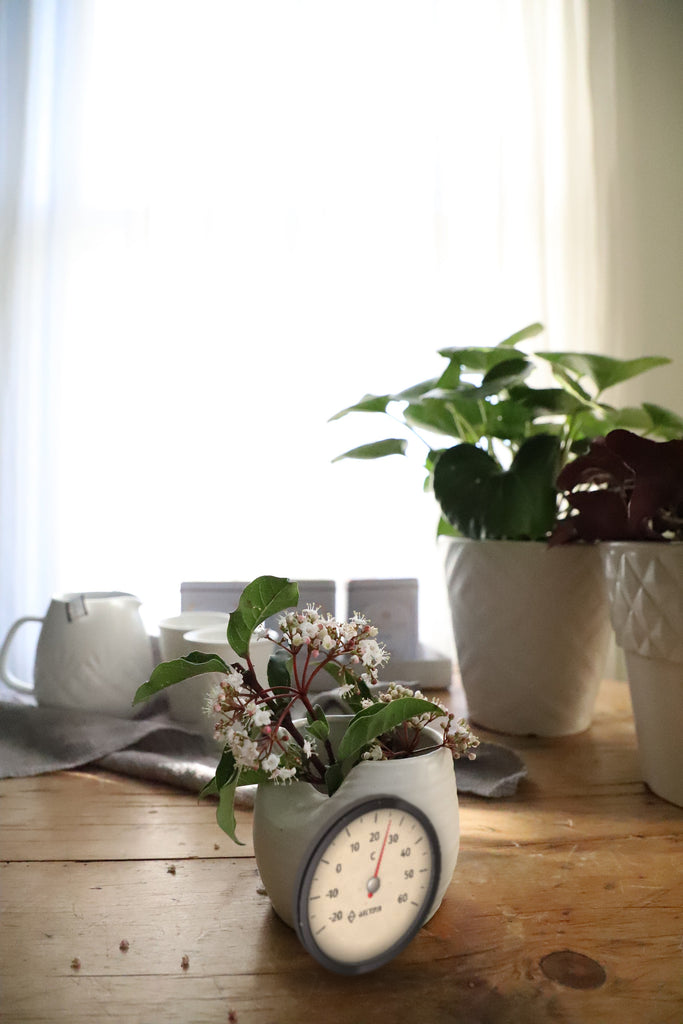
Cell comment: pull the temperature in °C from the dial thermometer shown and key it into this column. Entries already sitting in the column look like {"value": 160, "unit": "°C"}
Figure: {"value": 25, "unit": "°C"}
